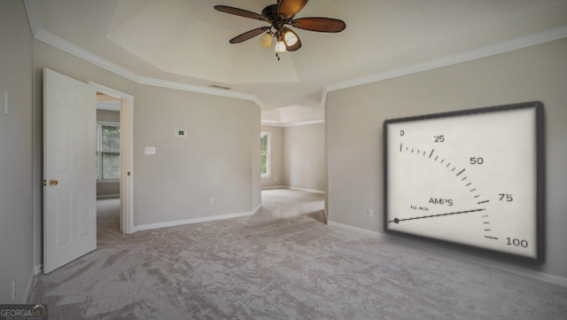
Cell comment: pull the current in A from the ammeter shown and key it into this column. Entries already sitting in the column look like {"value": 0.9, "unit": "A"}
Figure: {"value": 80, "unit": "A"}
